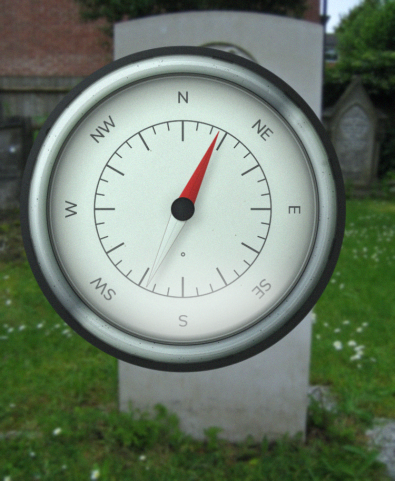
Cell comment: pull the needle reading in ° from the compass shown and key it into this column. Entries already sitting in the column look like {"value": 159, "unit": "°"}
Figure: {"value": 25, "unit": "°"}
